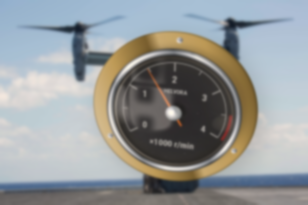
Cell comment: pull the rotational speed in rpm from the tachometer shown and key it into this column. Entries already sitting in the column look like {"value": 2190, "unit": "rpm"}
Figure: {"value": 1500, "unit": "rpm"}
